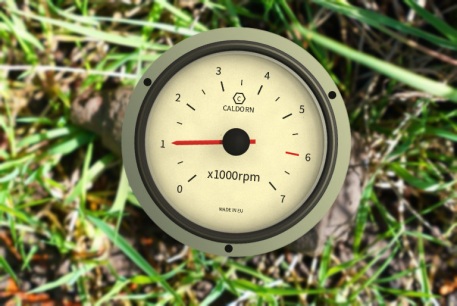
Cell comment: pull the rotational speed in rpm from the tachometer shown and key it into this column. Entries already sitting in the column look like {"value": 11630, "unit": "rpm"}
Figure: {"value": 1000, "unit": "rpm"}
